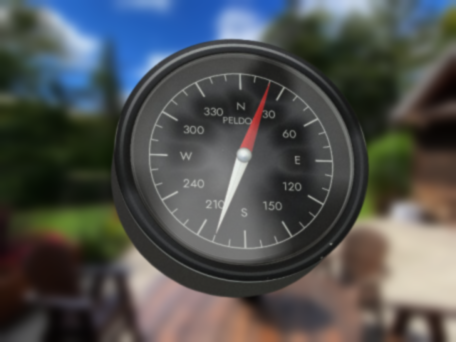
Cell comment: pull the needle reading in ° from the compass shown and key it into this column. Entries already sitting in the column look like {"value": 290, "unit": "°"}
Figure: {"value": 20, "unit": "°"}
